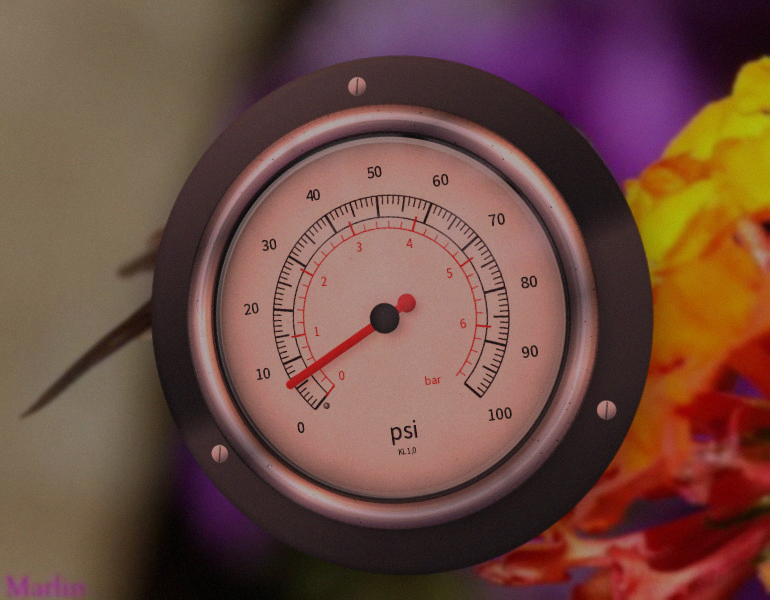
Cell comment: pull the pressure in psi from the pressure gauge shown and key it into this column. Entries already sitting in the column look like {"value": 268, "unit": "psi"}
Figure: {"value": 6, "unit": "psi"}
